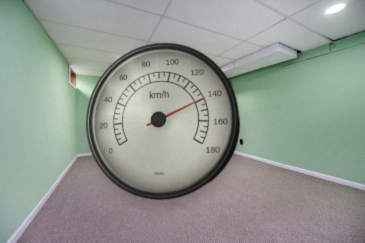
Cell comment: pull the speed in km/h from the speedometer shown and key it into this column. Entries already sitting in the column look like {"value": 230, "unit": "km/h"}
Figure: {"value": 140, "unit": "km/h"}
